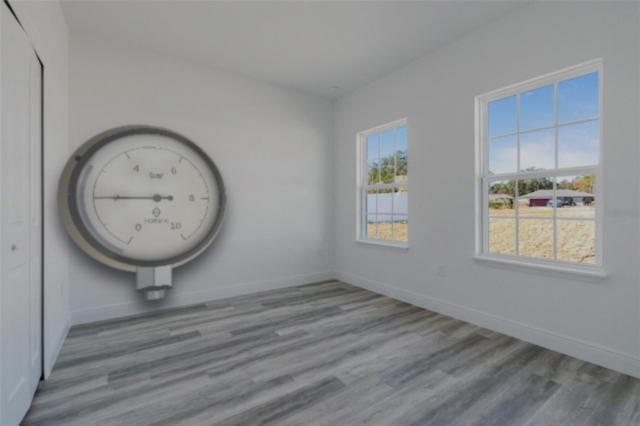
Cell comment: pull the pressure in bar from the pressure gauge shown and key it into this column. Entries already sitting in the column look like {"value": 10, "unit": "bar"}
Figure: {"value": 2, "unit": "bar"}
